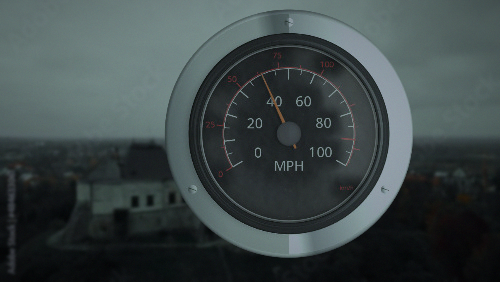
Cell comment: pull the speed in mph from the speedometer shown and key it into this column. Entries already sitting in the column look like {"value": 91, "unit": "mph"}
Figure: {"value": 40, "unit": "mph"}
